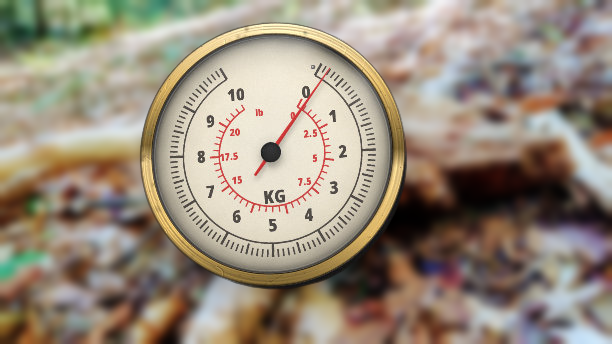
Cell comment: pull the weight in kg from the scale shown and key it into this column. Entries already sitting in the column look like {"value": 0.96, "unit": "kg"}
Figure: {"value": 0.2, "unit": "kg"}
